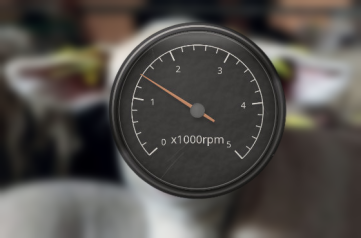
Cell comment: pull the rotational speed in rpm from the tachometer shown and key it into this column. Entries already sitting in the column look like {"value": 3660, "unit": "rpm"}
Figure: {"value": 1400, "unit": "rpm"}
